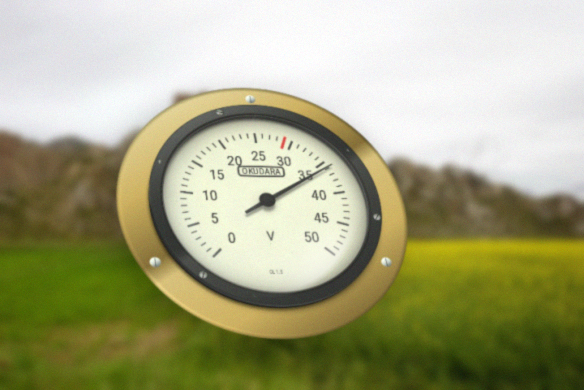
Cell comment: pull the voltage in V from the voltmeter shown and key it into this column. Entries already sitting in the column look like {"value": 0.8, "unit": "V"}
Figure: {"value": 36, "unit": "V"}
